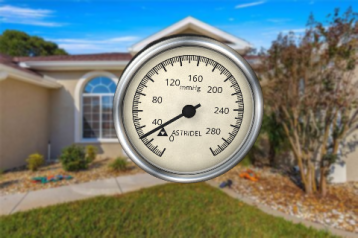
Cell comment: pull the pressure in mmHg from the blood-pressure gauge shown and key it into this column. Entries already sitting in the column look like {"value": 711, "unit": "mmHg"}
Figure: {"value": 30, "unit": "mmHg"}
